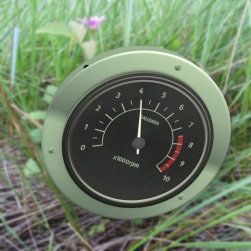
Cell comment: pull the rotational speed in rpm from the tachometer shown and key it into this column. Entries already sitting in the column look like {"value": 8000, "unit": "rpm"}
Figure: {"value": 4000, "unit": "rpm"}
